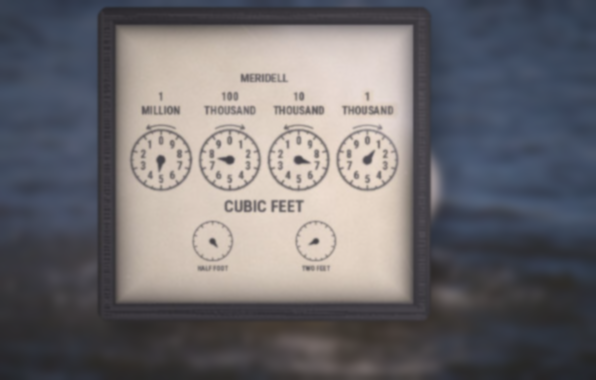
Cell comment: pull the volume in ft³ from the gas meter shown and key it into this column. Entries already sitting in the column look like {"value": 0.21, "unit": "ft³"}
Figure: {"value": 477100, "unit": "ft³"}
